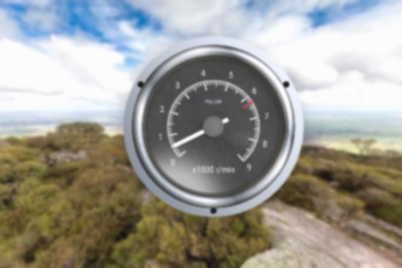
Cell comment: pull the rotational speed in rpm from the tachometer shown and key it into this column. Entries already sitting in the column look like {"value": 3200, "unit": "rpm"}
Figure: {"value": 500, "unit": "rpm"}
